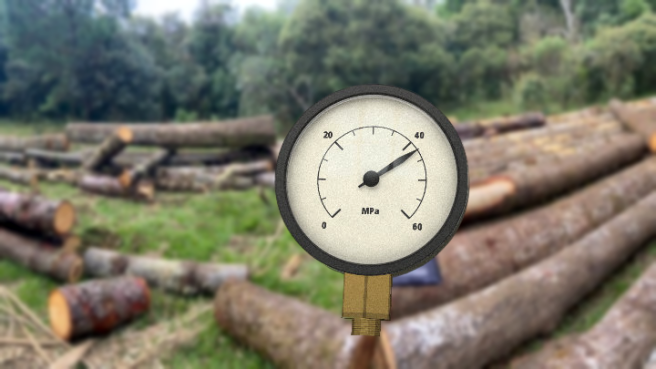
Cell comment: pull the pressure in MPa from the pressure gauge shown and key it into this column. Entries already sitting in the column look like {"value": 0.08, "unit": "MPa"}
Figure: {"value": 42.5, "unit": "MPa"}
